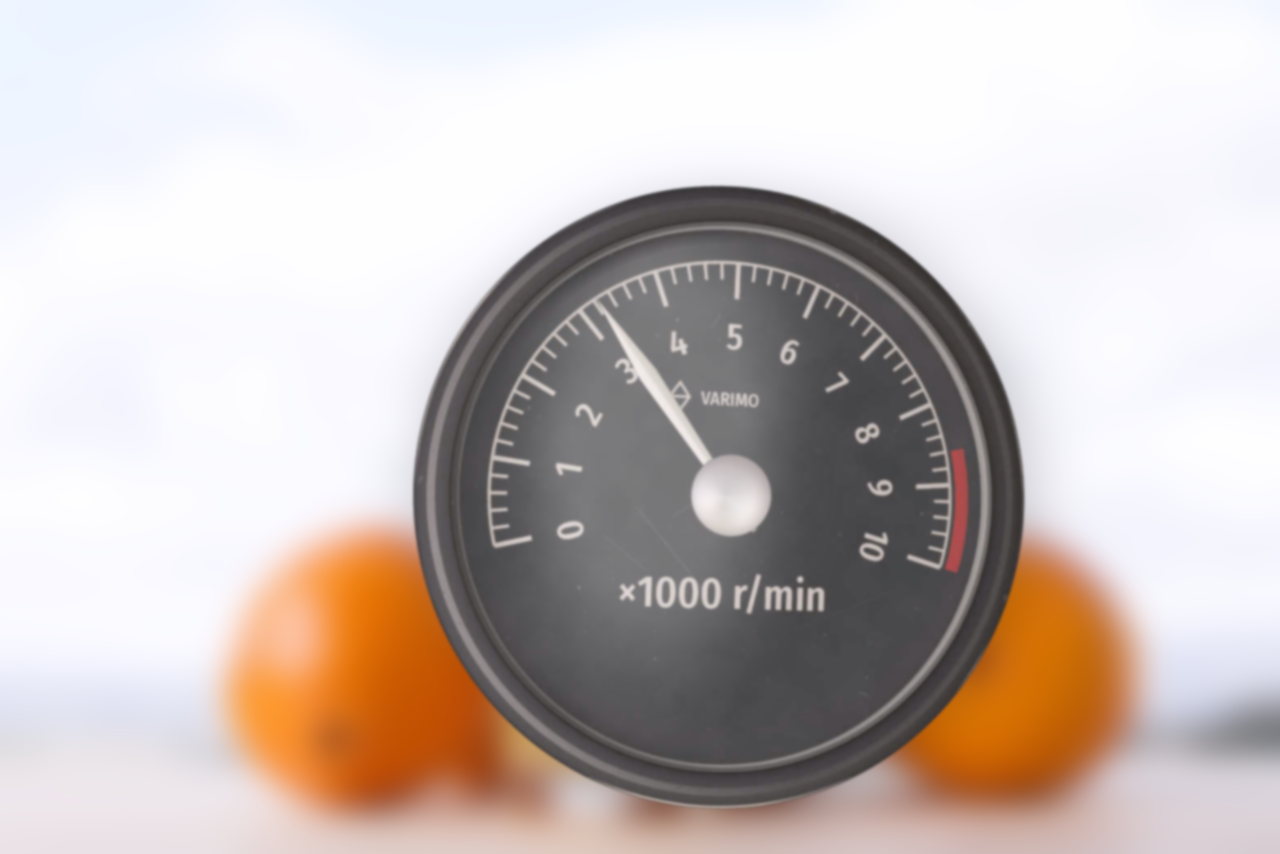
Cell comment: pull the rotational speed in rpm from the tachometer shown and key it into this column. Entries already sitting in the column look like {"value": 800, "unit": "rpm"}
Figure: {"value": 3200, "unit": "rpm"}
